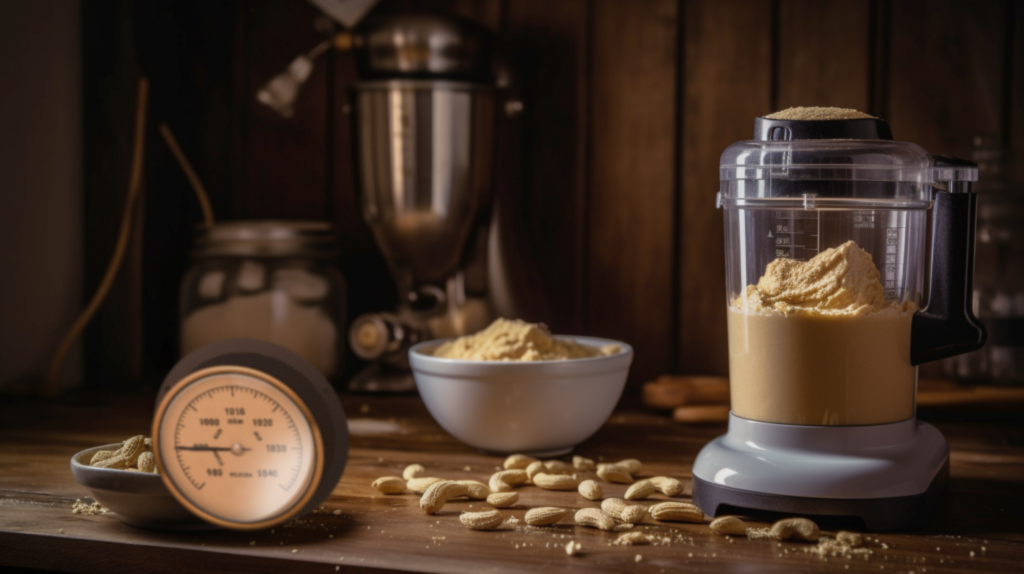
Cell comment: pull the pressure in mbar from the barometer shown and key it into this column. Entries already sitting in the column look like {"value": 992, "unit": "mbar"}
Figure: {"value": 990, "unit": "mbar"}
